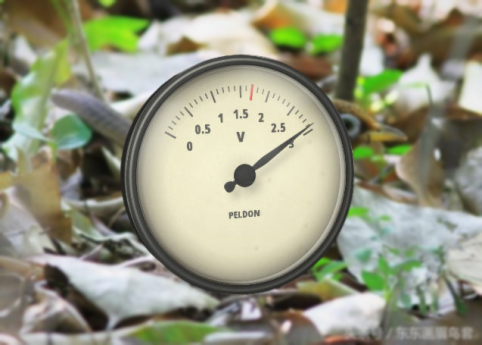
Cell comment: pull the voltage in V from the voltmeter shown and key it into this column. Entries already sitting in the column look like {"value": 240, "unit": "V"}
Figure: {"value": 2.9, "unit": "V"}
